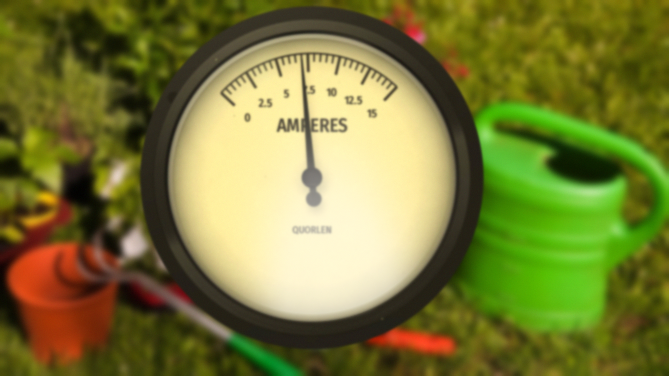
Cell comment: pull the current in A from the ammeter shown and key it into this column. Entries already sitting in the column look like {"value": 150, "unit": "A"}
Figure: {"value": 7, "unit": "A"}
